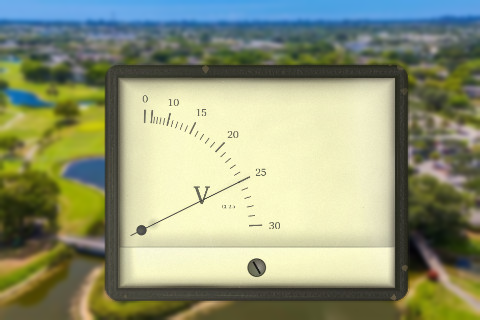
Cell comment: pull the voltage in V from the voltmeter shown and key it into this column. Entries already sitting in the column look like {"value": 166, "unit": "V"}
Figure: {"value": 25, "unit": "V"}
